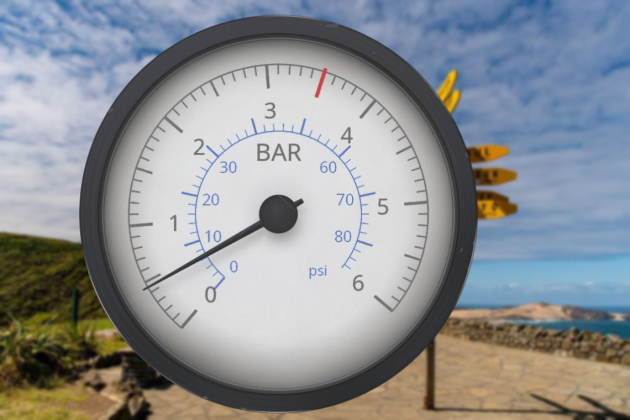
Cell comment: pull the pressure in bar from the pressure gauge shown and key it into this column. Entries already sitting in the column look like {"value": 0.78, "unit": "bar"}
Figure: {"value": 0.45, "unit": "bar"}
